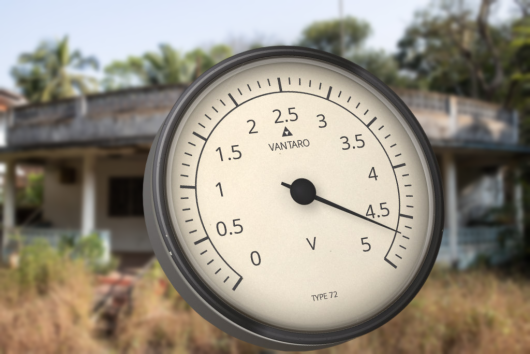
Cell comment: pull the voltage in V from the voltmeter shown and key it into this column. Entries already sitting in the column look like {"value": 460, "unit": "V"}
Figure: {"value": 4.7, "unit": "V"}
